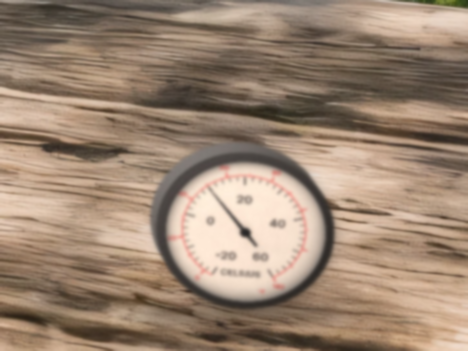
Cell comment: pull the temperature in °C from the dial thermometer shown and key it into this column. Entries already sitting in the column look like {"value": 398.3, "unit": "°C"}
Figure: {"value": 10, "unit": "°C"}
